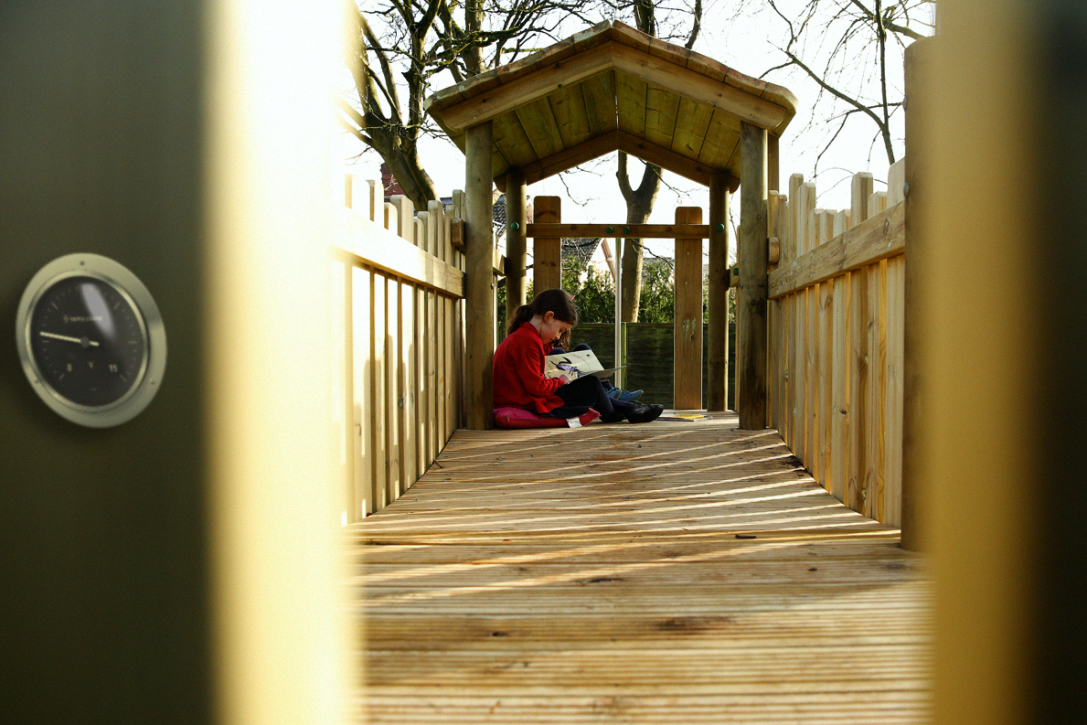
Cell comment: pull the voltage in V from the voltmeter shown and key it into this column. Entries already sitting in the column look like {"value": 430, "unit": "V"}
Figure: {"value": 3, "unit": "V"}
